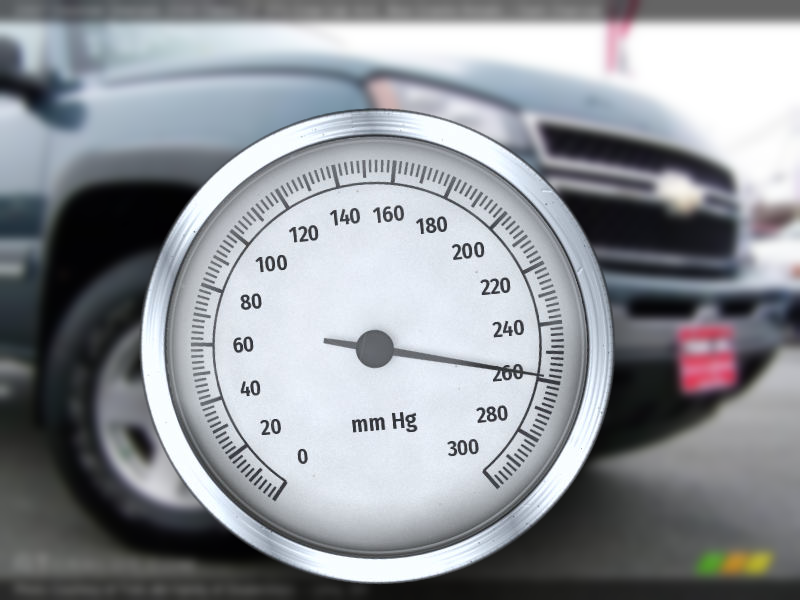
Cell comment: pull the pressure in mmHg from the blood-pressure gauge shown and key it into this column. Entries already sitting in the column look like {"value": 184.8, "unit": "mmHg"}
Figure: {"value": 258, "unit": "mmHg"}
